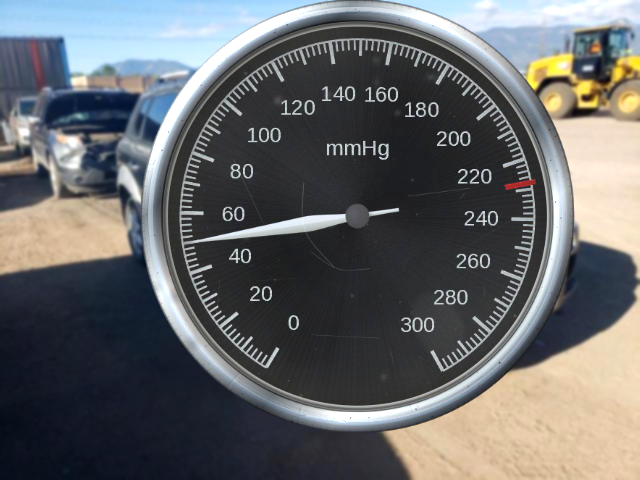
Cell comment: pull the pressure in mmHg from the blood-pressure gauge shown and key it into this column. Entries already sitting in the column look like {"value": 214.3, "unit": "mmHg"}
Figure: {"value": 50, "unit": "mmHg"}
